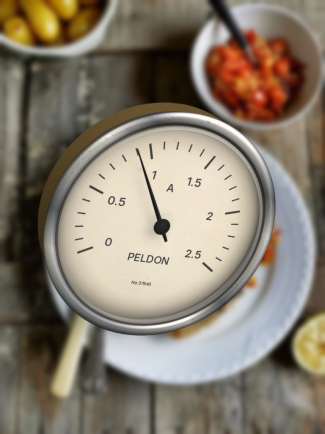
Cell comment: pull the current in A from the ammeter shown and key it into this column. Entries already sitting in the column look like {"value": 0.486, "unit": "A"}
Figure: {"value": 0.9, "unit": "A"}
